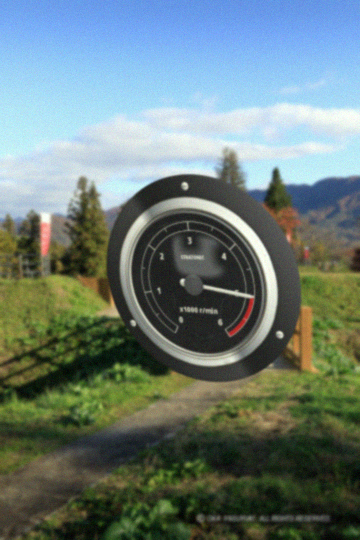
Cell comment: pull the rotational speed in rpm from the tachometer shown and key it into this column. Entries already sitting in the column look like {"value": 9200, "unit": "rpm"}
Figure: {"value": 5000, "unit": "rpm"}
